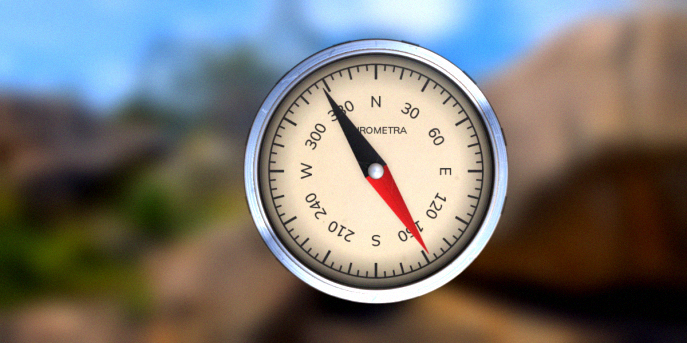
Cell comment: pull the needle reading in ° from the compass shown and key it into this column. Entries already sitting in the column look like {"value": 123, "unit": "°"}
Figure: {"value": 147.5, "unit": "°"}
